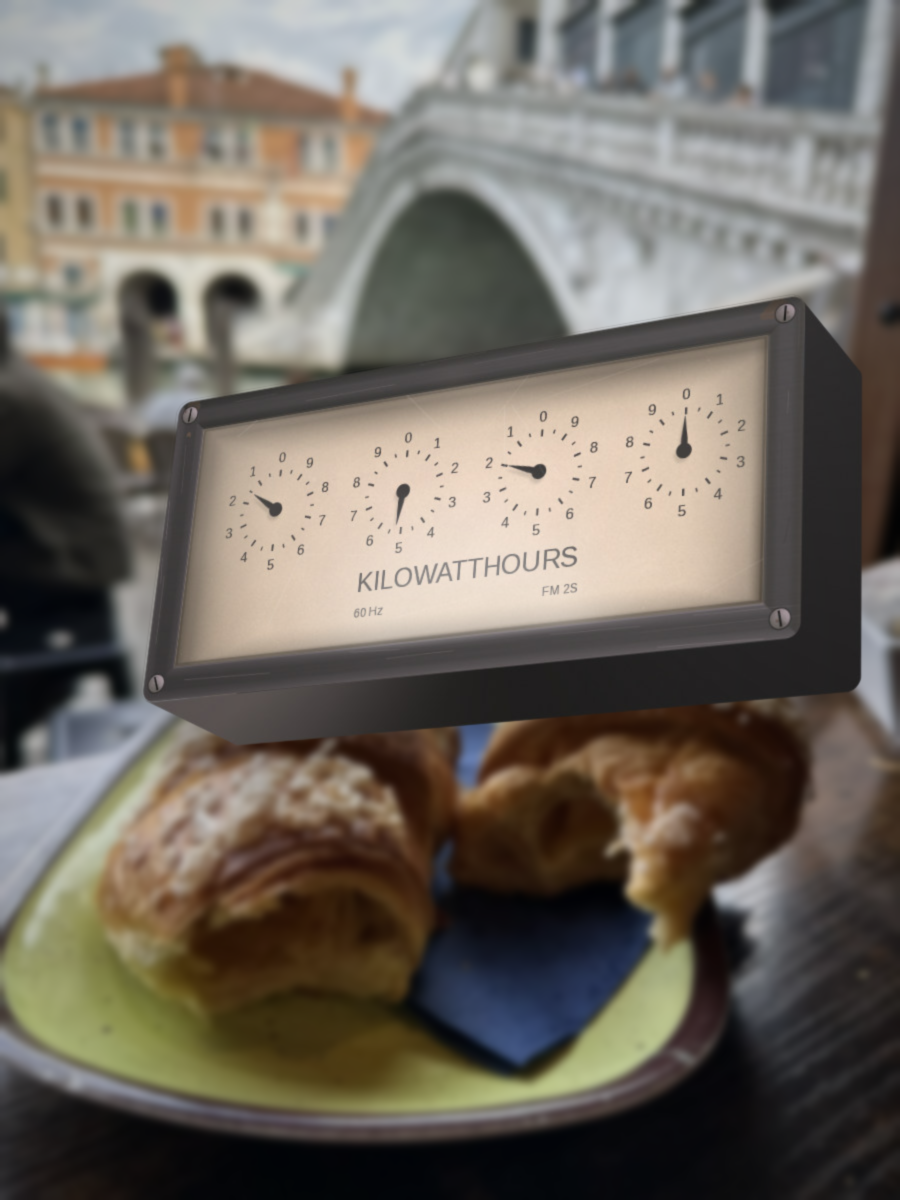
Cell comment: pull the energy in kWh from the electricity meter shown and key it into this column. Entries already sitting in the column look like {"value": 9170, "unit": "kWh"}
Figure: {"value": 1520, "unit": "kWh"}
